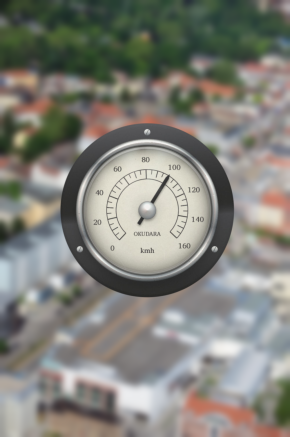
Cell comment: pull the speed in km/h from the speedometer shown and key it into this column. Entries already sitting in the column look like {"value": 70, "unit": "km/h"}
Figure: {"value": 100, "unit": "km/h"}
